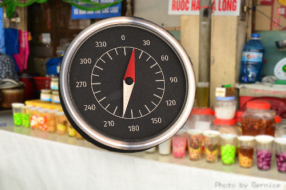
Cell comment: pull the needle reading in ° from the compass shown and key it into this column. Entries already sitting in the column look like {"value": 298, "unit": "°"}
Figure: {"value": 15, "unit": "°"}
